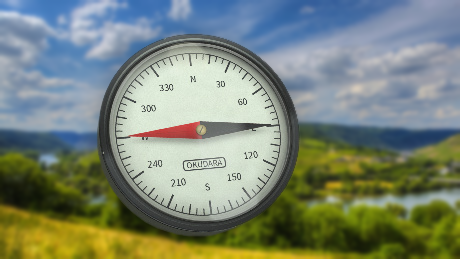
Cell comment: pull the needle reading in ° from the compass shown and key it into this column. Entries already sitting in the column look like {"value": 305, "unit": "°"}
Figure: {"value": 270, "unit": "°"}
